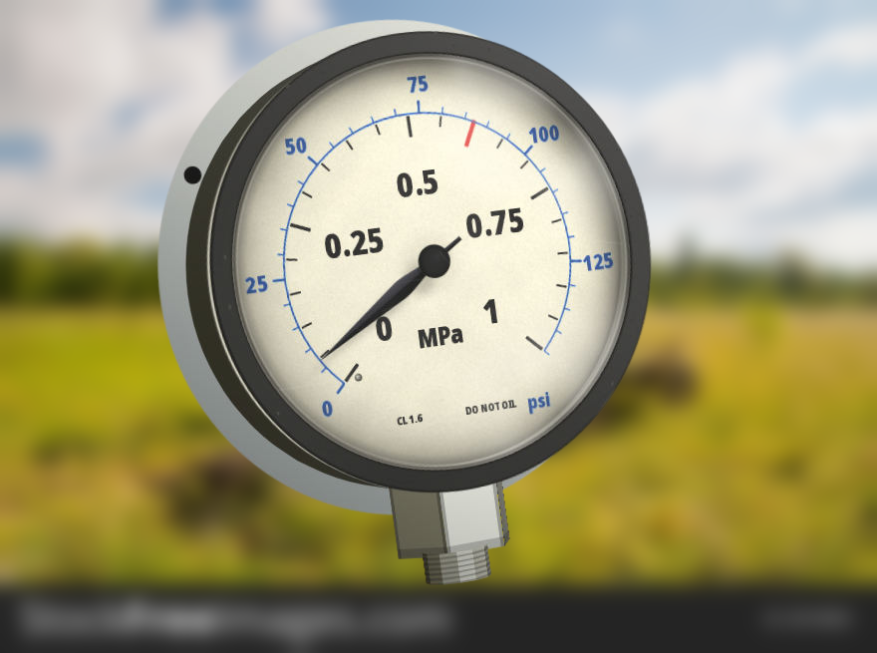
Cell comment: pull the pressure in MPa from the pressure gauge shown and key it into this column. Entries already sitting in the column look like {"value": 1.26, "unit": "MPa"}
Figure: {"value": 0.05, "unit": "MPa"}
